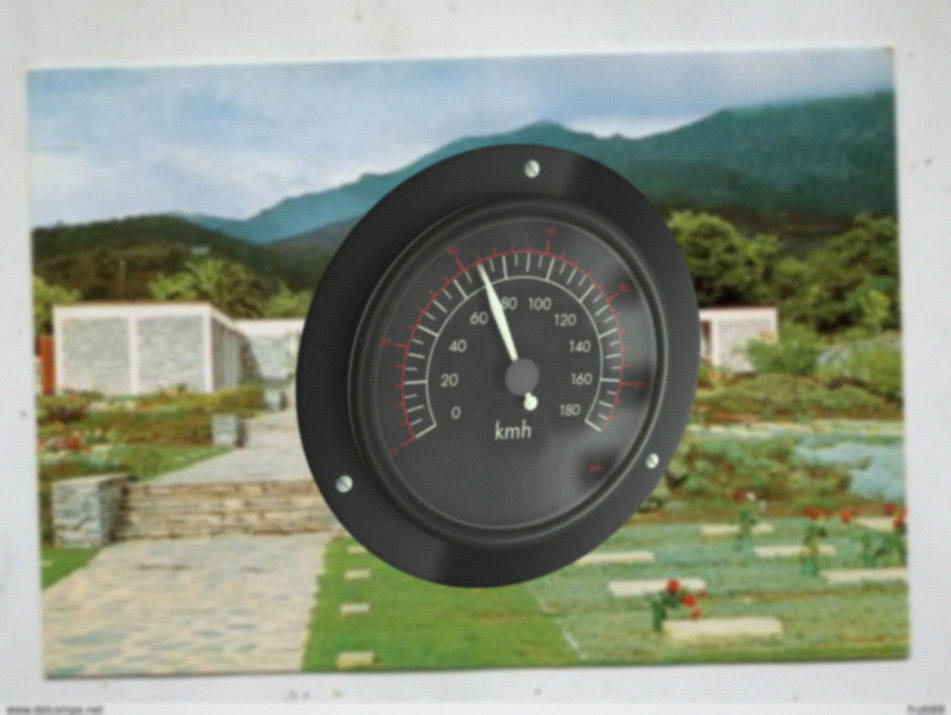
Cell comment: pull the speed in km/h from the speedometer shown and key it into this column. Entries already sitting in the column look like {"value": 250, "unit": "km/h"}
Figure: {"value": 70, "unit": "km/h"}
